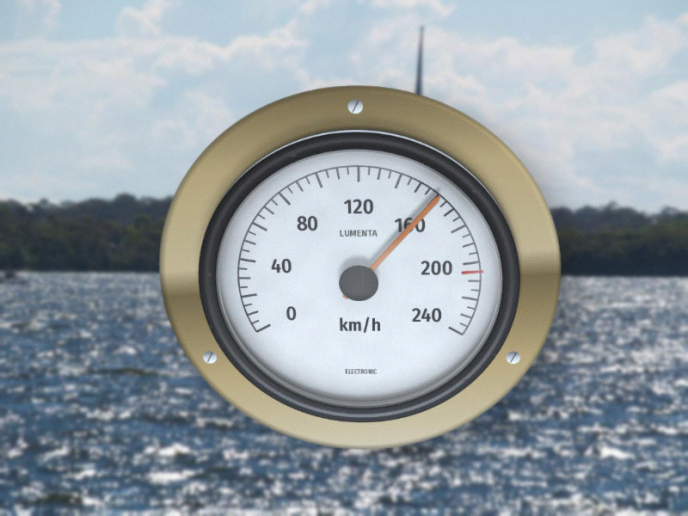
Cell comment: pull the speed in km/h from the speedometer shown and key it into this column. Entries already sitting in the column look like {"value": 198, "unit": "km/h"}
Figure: {"value": 160, "unit": "km/h"}
